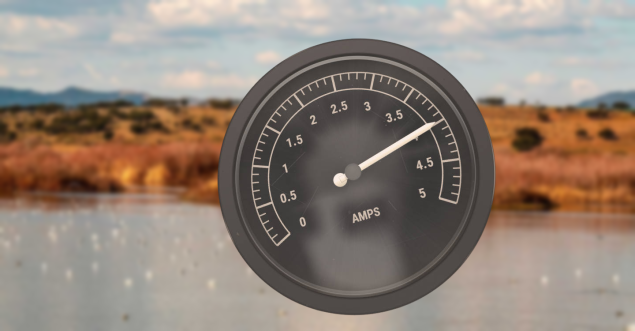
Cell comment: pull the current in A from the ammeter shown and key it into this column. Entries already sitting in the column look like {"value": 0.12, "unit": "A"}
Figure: {"value": 4, "unit": "A"}
